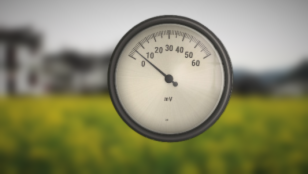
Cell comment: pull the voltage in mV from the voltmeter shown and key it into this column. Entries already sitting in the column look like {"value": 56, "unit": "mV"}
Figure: {"value": 5, "unit": "mV"}
